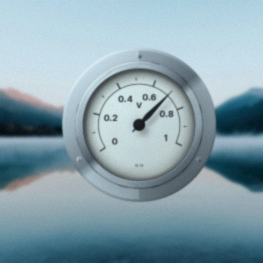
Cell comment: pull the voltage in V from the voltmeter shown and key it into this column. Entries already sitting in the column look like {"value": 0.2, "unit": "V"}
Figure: {"value": 0.7, "unit": "V"}
